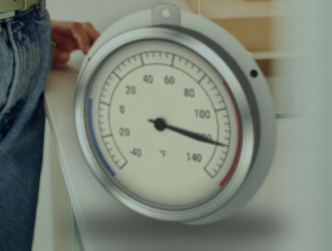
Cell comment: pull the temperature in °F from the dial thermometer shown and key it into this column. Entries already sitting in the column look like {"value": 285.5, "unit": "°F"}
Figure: {"value": 120, "unit": "°F"}
